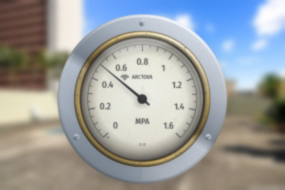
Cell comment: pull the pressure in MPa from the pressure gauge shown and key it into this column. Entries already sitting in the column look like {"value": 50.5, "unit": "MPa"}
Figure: {"value": 0.5, "unit": "MPa"}
